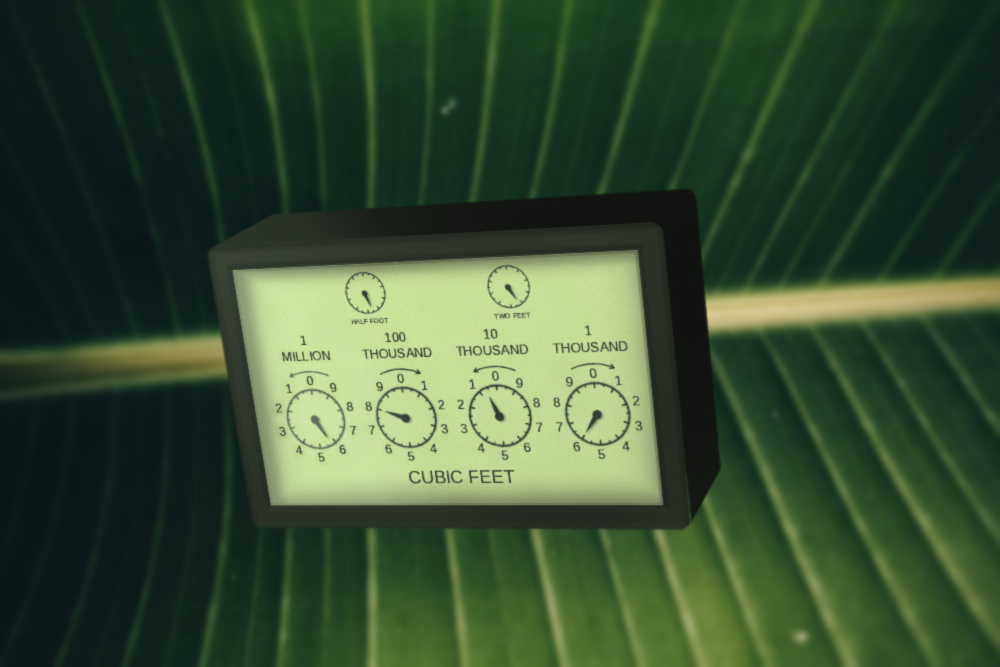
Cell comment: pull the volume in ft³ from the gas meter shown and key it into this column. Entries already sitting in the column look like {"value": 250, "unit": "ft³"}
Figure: {"value": 580600, "unit": "ft³"}
